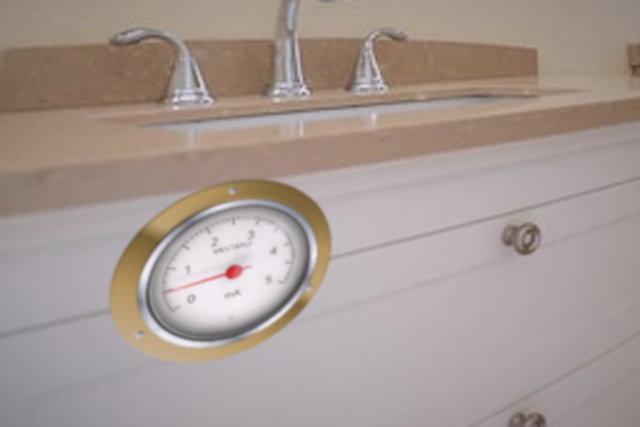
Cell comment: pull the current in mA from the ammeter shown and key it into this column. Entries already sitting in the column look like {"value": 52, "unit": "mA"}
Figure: {"value": 0.5, "unit": "mA"}
